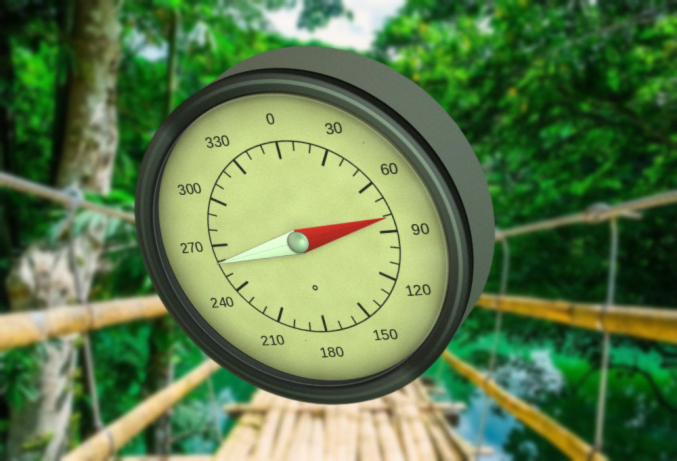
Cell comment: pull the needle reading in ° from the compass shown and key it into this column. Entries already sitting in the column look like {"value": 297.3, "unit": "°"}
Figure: {"value": 80, "unit": "°"}
